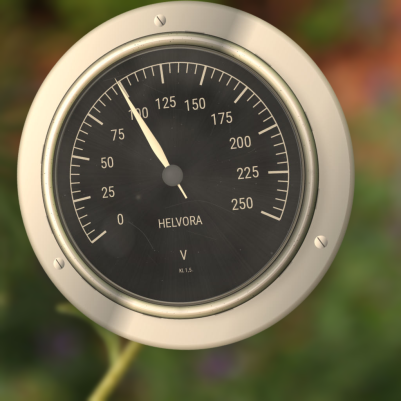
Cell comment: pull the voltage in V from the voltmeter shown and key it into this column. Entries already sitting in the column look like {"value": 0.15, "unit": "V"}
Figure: {"value": 100, "unit": "V"}
